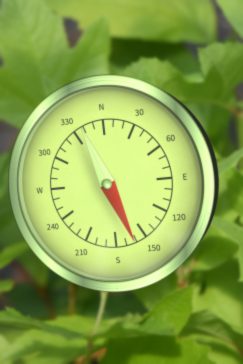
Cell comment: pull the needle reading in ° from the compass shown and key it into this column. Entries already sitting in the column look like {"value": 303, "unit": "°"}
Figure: {"value": 160, "unit": "°"}
